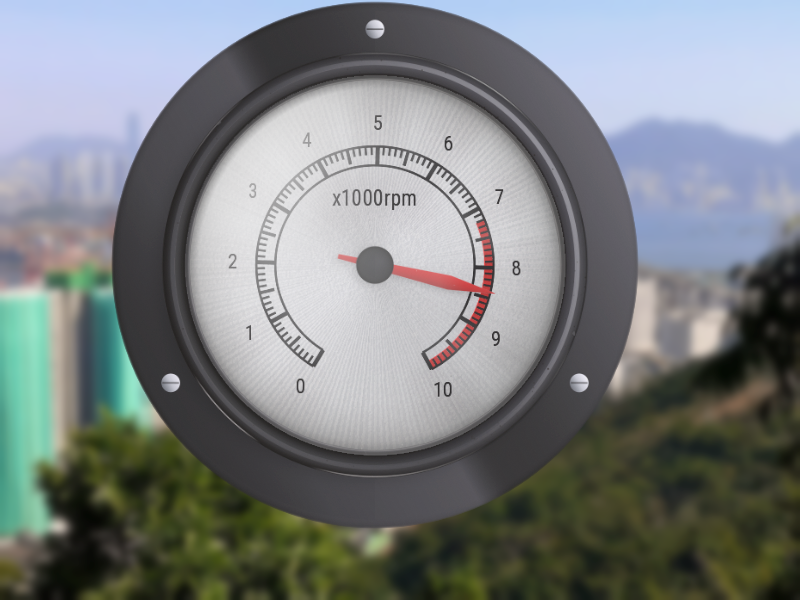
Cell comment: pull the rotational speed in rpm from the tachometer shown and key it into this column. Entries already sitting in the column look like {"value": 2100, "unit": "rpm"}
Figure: {"value": 8400, "unit": "rpm"}
